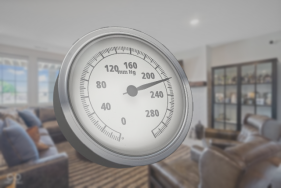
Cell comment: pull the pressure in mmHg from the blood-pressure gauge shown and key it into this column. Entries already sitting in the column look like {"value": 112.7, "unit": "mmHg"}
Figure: {"value": 220, "unit": "mmHg"}
